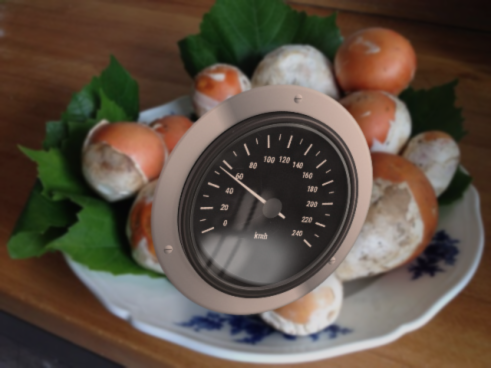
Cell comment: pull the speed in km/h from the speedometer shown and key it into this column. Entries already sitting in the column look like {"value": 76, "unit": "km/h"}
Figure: {"value": 55, "unit": "km/h"}
